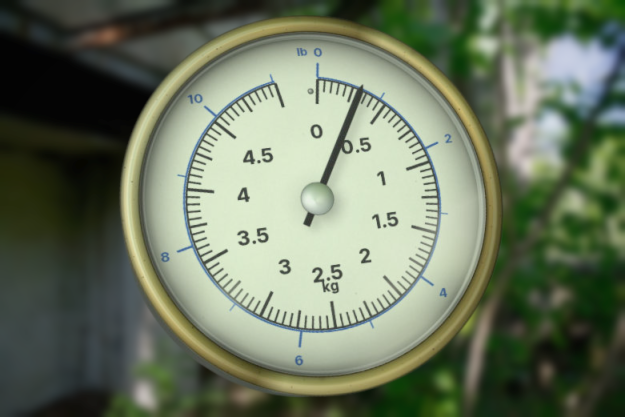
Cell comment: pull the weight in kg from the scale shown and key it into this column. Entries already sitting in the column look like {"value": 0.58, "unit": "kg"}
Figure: {"value": 0.3, "unit": "kg"}
